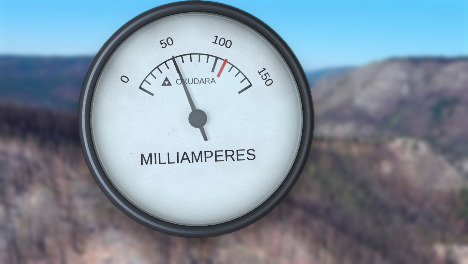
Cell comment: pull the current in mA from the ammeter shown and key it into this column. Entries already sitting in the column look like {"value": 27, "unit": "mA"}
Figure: {"value": 50, "unit": "mA"}
